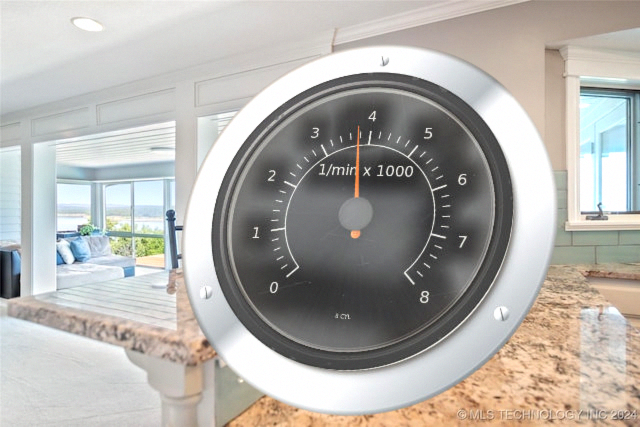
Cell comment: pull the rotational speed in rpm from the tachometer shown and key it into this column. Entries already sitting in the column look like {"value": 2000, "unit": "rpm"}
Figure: {"value": 3800, "unit": "rpm"}
